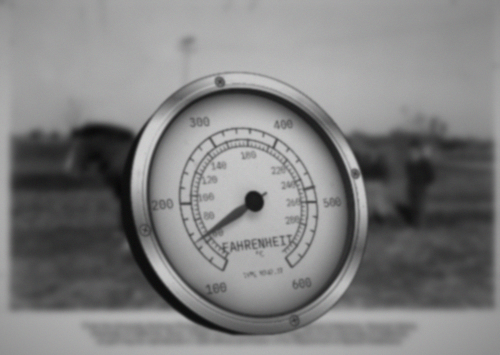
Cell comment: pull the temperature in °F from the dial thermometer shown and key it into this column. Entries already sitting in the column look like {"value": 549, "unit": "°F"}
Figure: {"value": 150, "unit": "°F"}
